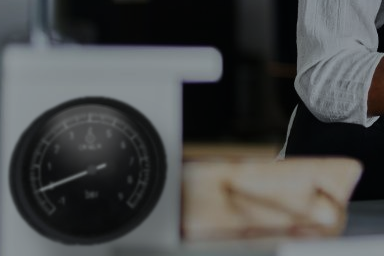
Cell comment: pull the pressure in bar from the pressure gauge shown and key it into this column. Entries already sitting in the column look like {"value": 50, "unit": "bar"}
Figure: {"value": 0, "unit": "bar"}
